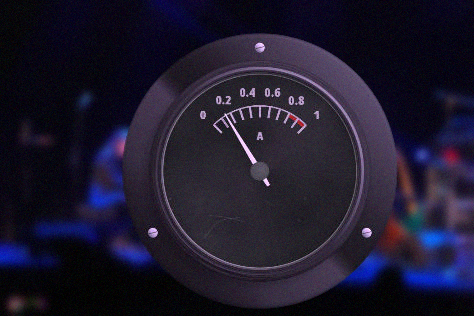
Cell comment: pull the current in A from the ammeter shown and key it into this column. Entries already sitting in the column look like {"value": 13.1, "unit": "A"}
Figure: {"value": 0.15, "unit": "A"}
